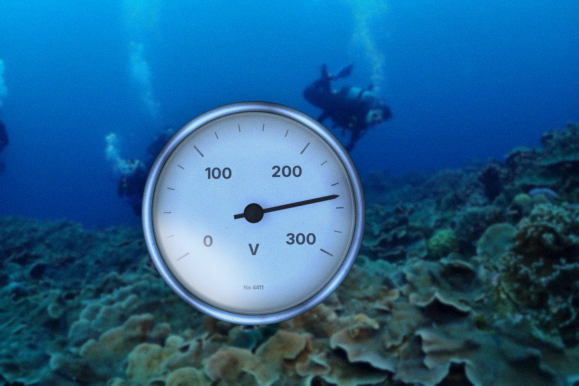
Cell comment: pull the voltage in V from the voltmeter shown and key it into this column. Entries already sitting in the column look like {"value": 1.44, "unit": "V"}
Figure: {"value": 250, "unit": "V"}
